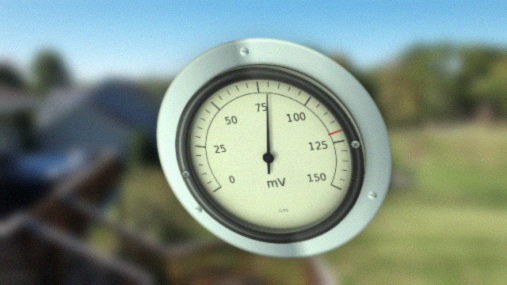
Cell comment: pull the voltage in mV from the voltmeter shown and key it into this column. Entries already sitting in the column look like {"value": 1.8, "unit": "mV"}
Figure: {"value": 80, "unit": "mV"}
